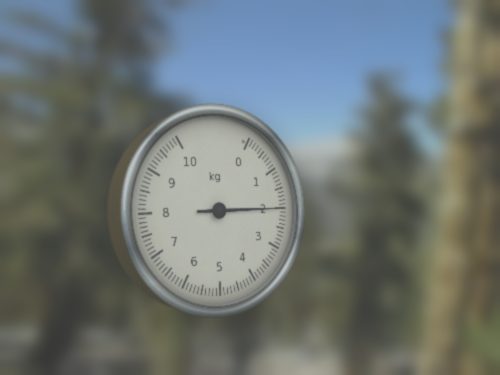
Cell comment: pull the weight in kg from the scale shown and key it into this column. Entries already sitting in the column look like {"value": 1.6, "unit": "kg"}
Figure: {"value": 2, "unit": "kg"}
